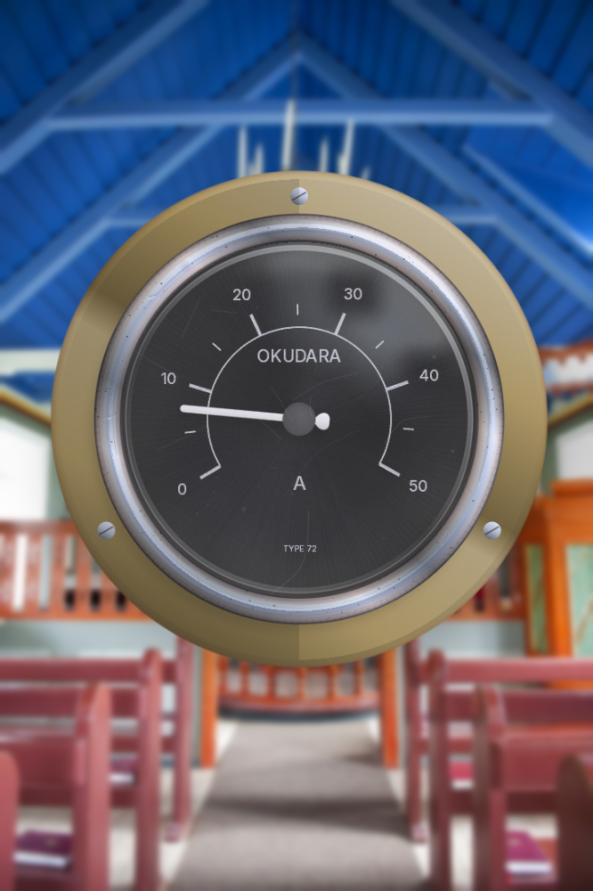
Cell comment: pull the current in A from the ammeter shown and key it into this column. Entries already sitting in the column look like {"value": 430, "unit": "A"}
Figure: {"value": 7.5, "unit": "A"}
